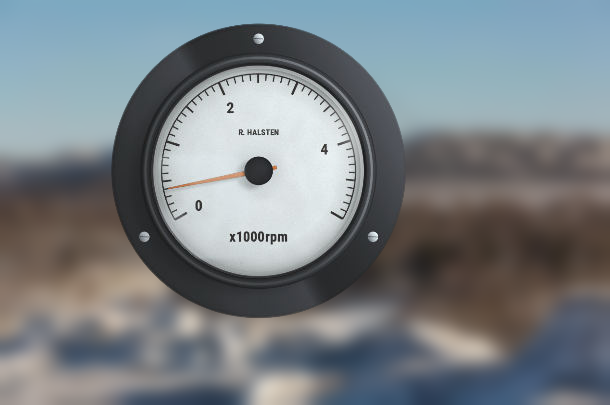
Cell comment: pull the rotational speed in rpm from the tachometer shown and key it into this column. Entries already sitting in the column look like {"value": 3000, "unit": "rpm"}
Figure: {"value": 400, "unit": "rpm"}
